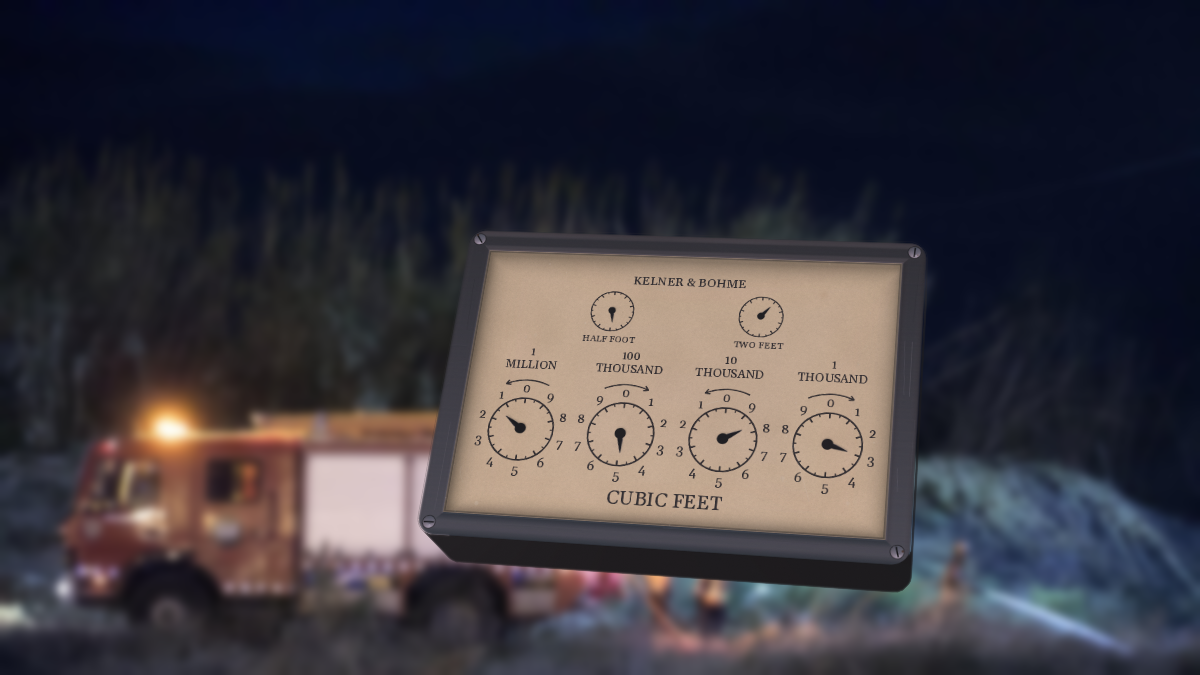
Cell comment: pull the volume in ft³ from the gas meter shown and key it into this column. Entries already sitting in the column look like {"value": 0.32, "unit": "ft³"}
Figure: {"value": 148300, "unit": "ft³"}
